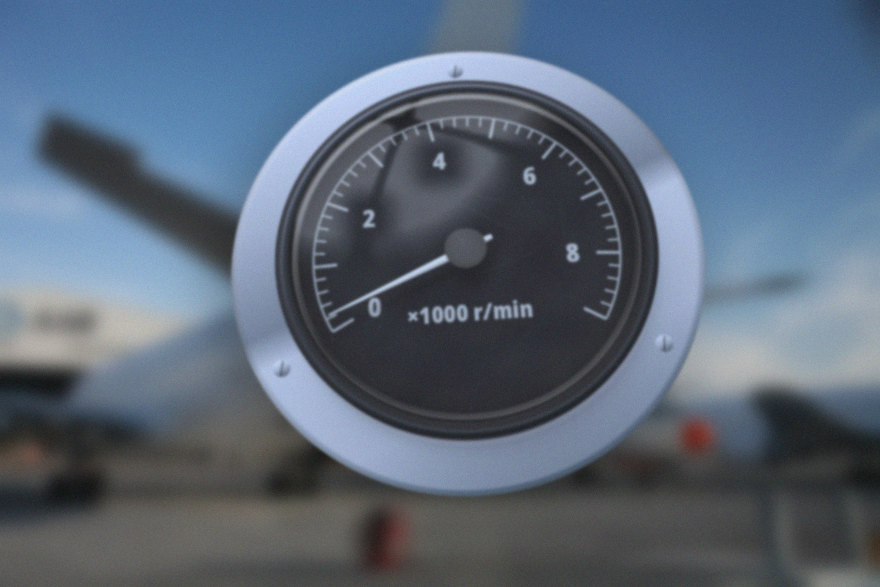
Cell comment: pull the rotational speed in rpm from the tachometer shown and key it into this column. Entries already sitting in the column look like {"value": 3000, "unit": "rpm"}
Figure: {"value": 200, "unit": "rpm"}
